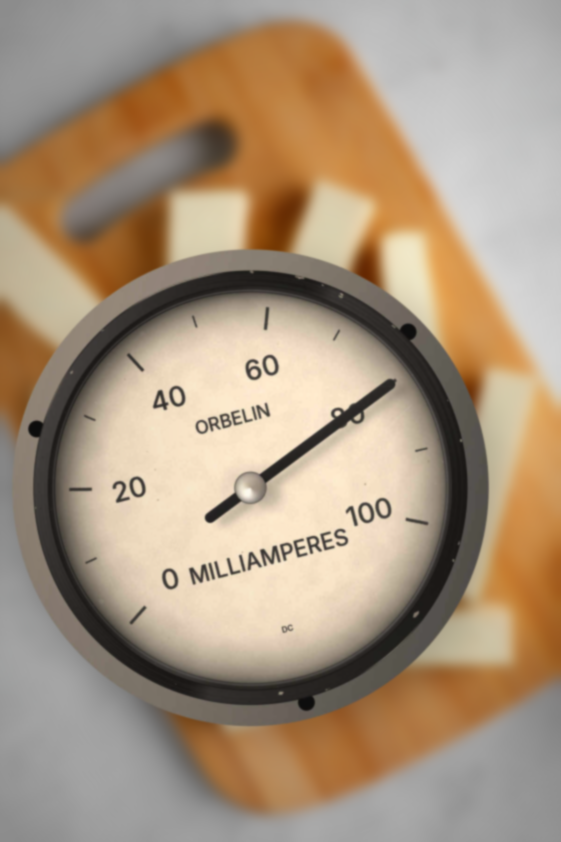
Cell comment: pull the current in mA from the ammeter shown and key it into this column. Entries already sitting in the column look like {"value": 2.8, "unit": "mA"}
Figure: {"value": 80, "unit": "mA"}
